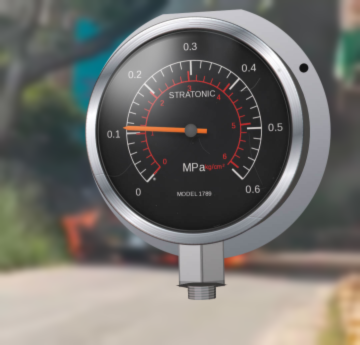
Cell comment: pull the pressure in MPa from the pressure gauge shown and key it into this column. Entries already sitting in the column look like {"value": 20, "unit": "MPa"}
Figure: {"value": 0.11, "unit": "MPa"}
